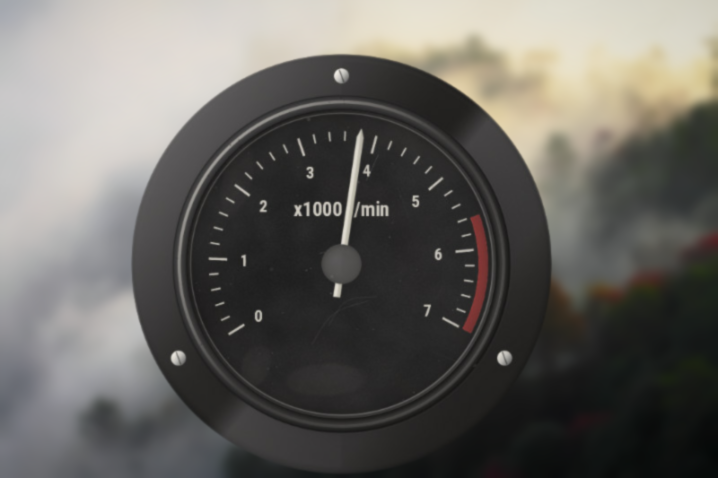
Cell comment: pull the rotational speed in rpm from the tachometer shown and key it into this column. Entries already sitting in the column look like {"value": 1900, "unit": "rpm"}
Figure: {"value": 3800, "unit": "rpm"}
